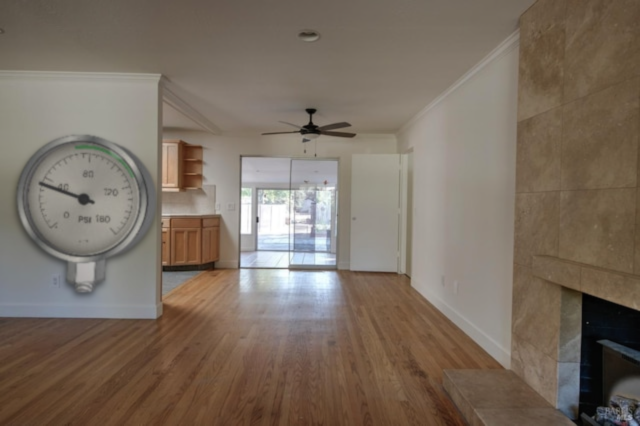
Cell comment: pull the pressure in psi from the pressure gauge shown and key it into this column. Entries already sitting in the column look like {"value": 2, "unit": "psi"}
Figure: {"value": 35, "unit": "psi"}
